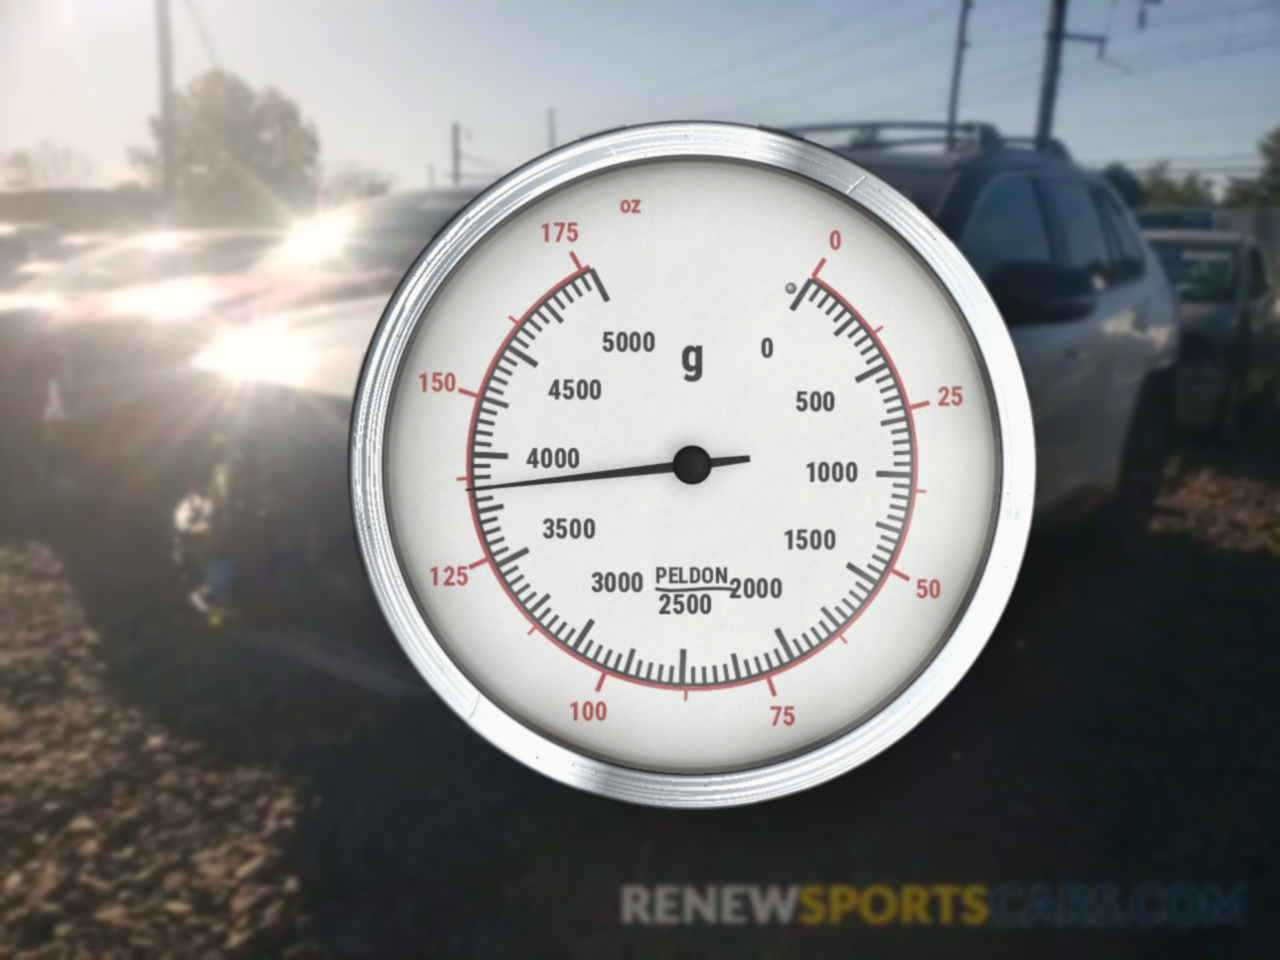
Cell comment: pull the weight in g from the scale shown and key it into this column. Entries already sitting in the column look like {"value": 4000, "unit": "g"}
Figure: {"value": 3850, "unit": "g"}
